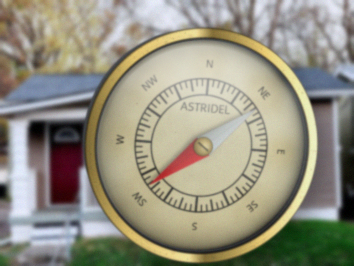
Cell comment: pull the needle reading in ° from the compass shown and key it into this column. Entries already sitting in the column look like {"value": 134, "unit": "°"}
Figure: {"value": 230, "unit": "°"}
